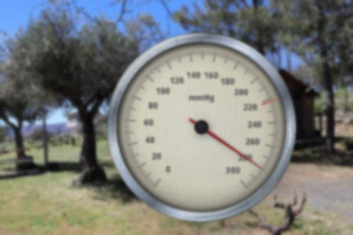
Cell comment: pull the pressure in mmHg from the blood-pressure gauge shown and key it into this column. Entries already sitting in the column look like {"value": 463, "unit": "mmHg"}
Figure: {"value": 280, "unit": "mmHg"}
